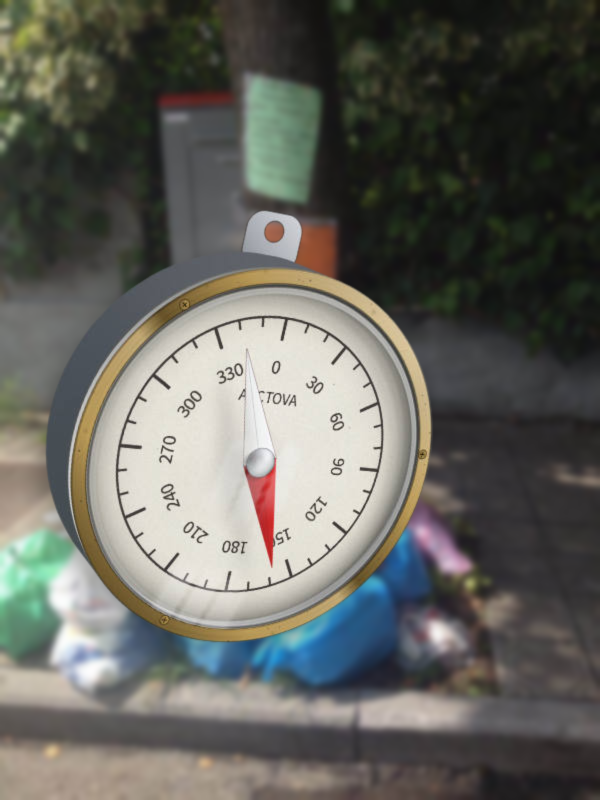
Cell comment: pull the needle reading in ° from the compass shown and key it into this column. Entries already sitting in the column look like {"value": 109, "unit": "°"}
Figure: {"value": 160, "unit": "°"}
